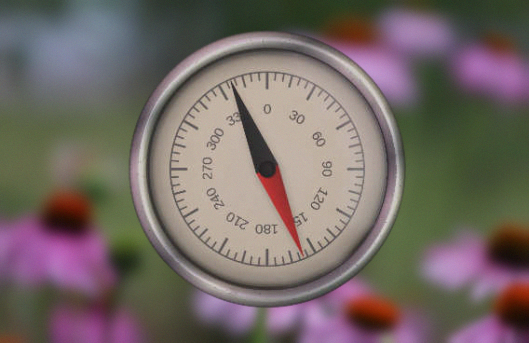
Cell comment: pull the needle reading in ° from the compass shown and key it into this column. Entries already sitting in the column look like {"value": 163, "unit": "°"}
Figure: {"value": 157.5, "unit": "°"}
